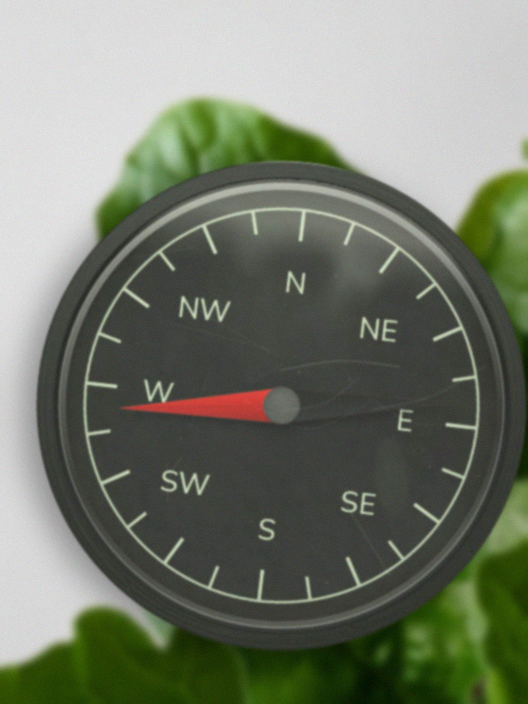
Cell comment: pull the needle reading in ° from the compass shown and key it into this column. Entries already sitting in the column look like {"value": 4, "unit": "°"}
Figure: {"value": 262.5, "unit": "°"}
